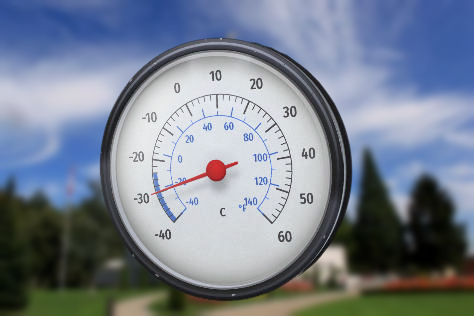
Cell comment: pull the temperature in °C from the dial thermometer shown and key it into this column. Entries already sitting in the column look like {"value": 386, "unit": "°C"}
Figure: {"value": -30, "unit": "°C"}
